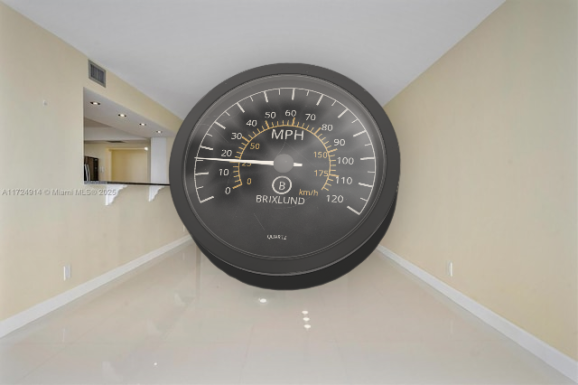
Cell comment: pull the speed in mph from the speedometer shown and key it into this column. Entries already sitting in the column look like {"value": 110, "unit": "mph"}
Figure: {"value": 15, "unit": "mph"}
